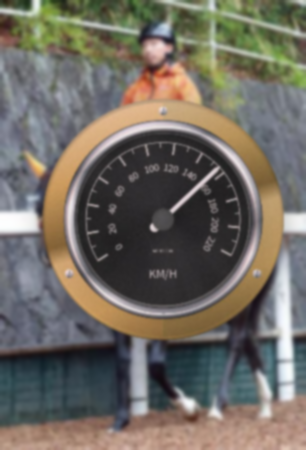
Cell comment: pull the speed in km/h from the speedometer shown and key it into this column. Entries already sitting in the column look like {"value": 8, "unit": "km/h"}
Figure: {"value": 155, "unit": "km/h"}
